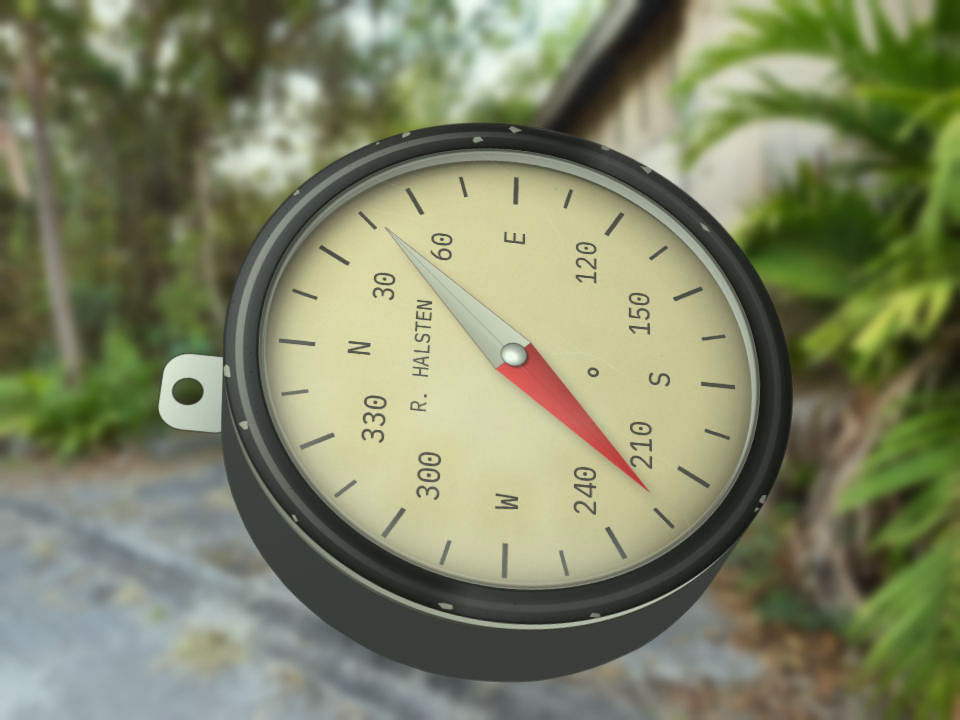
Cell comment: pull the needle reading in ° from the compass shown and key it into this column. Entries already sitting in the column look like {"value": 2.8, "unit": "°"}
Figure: {"value": 225, "unit": "°"}
